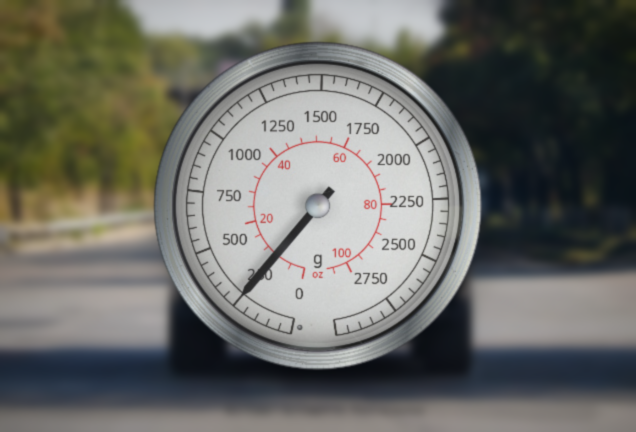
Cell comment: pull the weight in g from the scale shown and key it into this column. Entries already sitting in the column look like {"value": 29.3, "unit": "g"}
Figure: {"value": 250, "unit": "g"}
